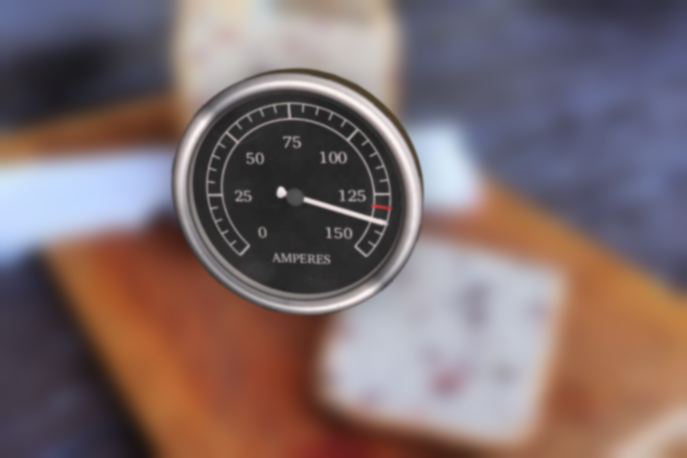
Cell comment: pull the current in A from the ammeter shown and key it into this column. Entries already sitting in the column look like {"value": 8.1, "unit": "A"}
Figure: {"value": 135, "unit": "A"}
